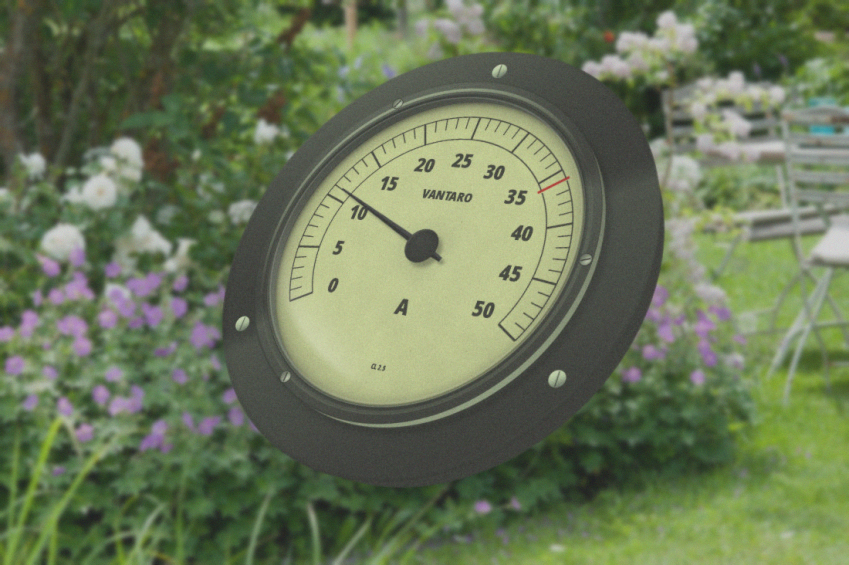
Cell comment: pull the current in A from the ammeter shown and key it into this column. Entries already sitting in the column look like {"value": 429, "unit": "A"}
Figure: {"value": 11, "unit": "A"}
